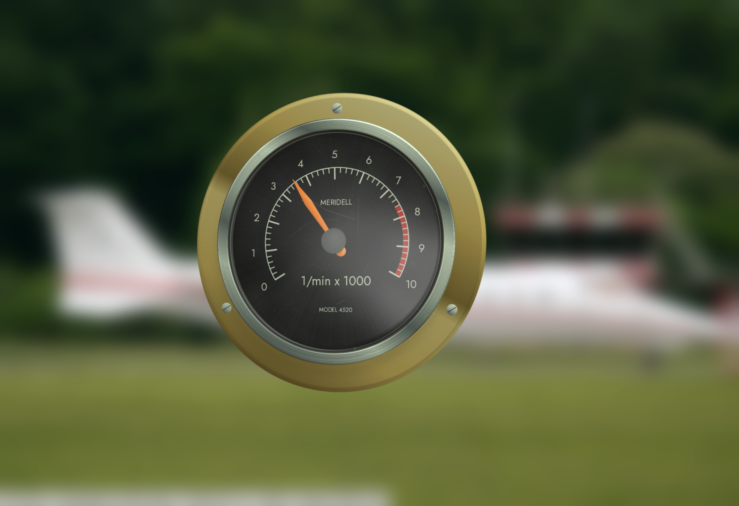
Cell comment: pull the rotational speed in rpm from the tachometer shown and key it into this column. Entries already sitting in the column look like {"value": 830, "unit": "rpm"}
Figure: {"value": 3600, "unit": "rpm"}
